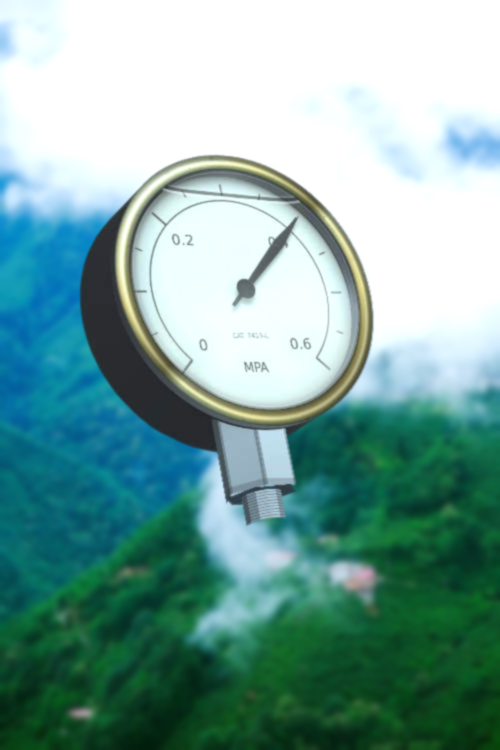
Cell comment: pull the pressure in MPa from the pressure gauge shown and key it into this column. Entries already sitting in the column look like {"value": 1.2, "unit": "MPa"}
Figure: {"value": 0.4, "unit": "MPa"}
